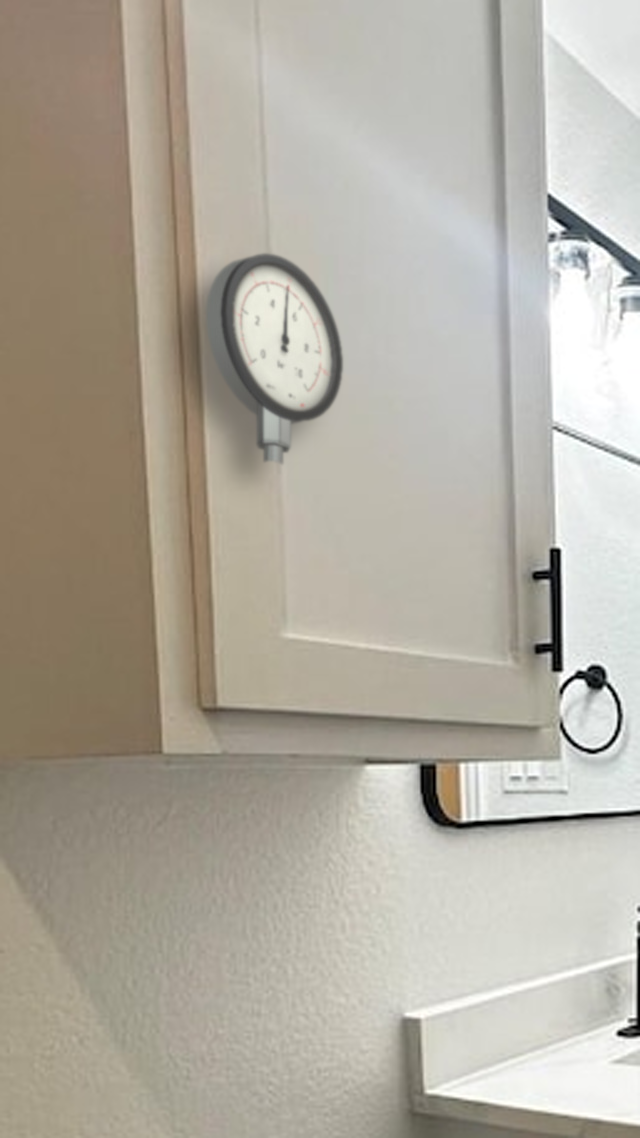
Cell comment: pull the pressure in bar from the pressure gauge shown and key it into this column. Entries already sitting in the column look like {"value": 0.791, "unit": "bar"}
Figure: {"value": 5, "unit": "bar"}
